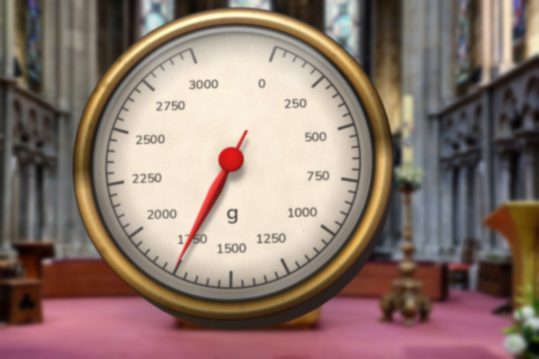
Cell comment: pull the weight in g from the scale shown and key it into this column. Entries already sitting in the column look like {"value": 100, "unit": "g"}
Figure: {"value": 1750, "unit": "g"}
